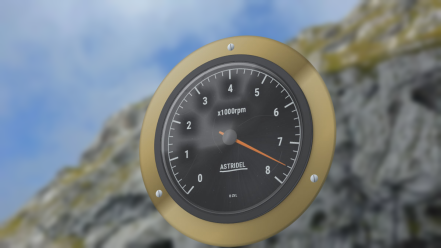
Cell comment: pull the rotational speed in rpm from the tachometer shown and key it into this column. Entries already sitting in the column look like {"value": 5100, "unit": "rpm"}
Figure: {"value": 7600, "unit": "rpm"}
